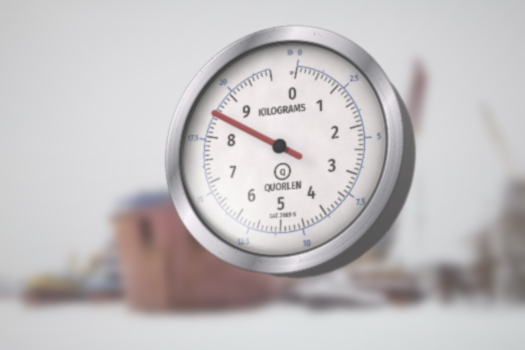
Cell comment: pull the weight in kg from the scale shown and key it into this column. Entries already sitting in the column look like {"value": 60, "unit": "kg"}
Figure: {"value": 8.5, "unit": "kg"}
